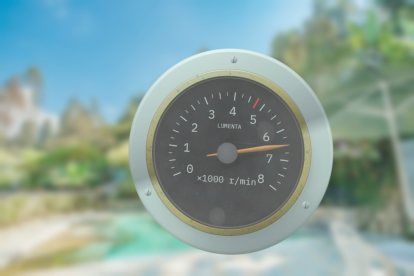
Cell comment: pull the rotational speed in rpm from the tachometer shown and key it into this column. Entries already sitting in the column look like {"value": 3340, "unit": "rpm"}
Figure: {"value": 6500, "unit": "rpm"}
